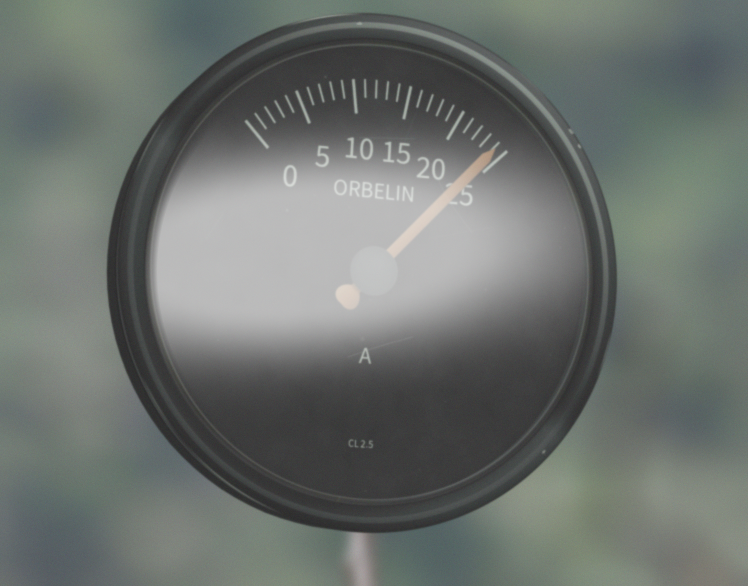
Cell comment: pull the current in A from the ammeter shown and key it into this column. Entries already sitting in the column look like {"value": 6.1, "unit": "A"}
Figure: {"value": 24, "unit": "A"}
